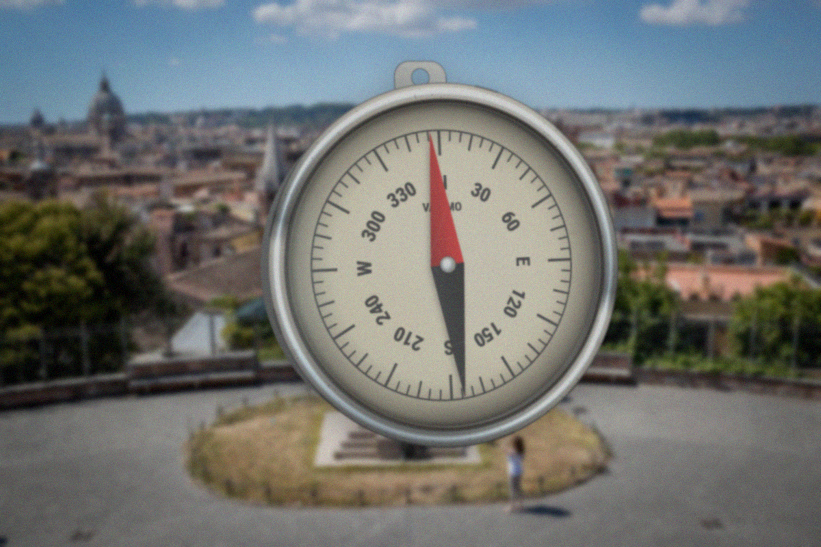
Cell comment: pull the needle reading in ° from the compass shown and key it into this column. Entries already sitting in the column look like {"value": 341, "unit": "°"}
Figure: {"value": 355, "unit": "°"}
